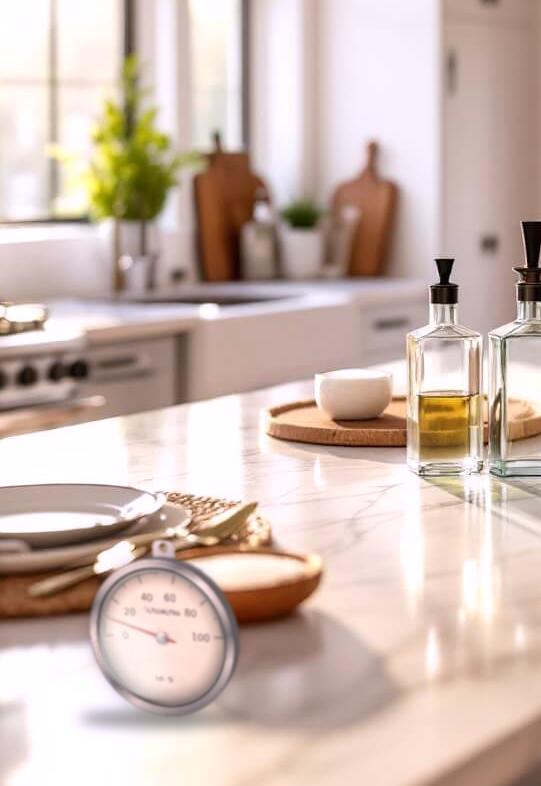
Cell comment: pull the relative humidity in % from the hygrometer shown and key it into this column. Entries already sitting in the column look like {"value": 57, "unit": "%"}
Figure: {"value": 10, "unit": "%"}
